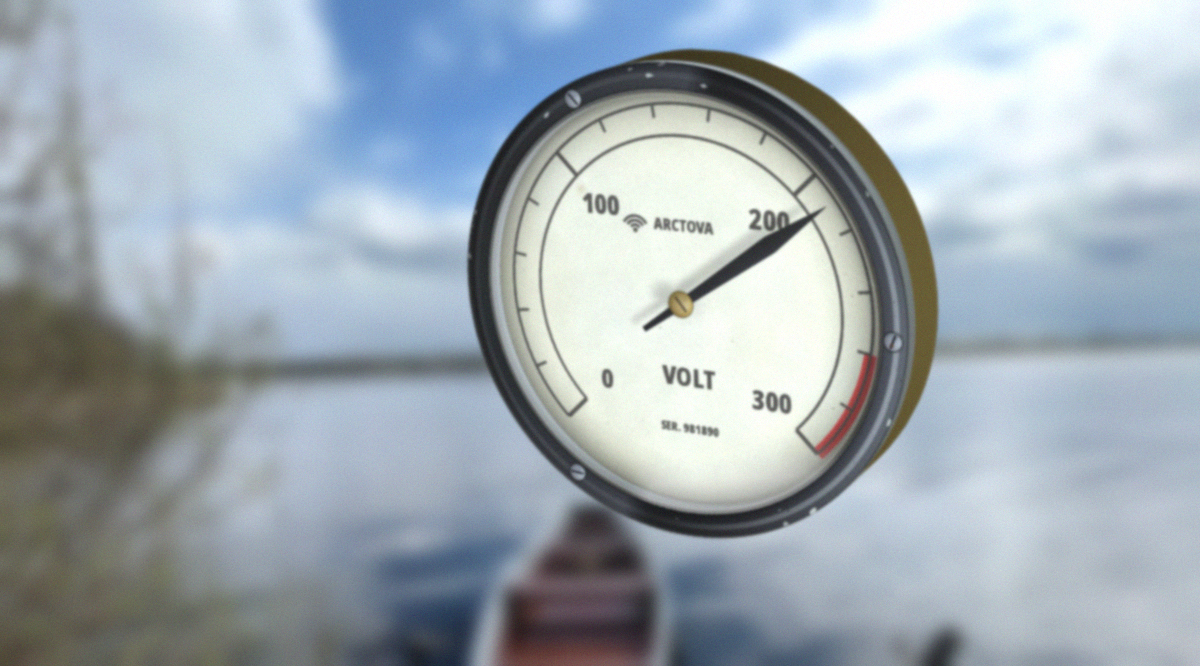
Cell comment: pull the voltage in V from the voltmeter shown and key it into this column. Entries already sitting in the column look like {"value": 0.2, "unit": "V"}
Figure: {"value": 210, "unit": "V"}
